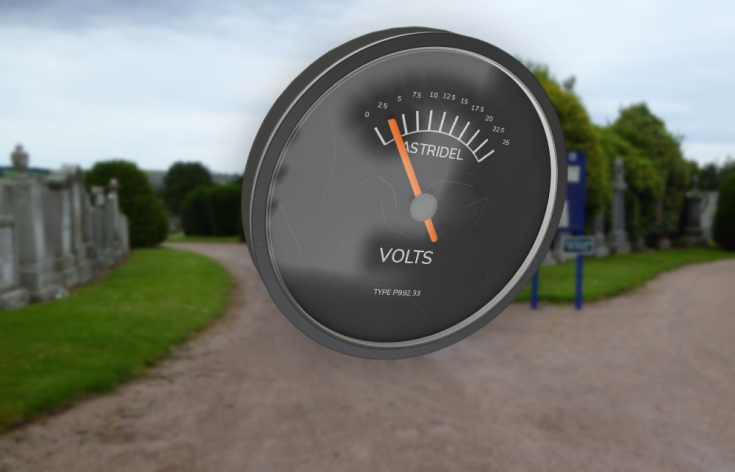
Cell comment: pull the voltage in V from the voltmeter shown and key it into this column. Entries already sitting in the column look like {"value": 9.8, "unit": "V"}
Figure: {"value": 2.5, "unit": "V"}
